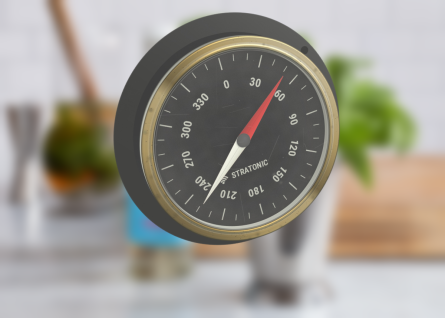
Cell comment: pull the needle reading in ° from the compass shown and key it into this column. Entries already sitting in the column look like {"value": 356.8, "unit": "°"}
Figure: {"value": 50, "unit": "°"}
